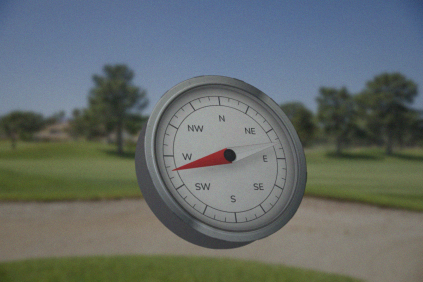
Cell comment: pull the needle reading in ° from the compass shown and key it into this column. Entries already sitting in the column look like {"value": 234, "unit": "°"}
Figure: {"value": 255, "unit": "°"}
